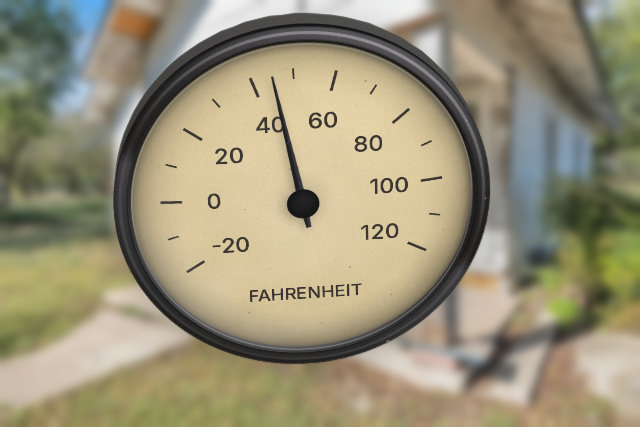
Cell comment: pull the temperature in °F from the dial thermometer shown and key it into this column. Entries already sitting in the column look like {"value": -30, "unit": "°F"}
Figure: {"value": 45, "unit": "°F"}
